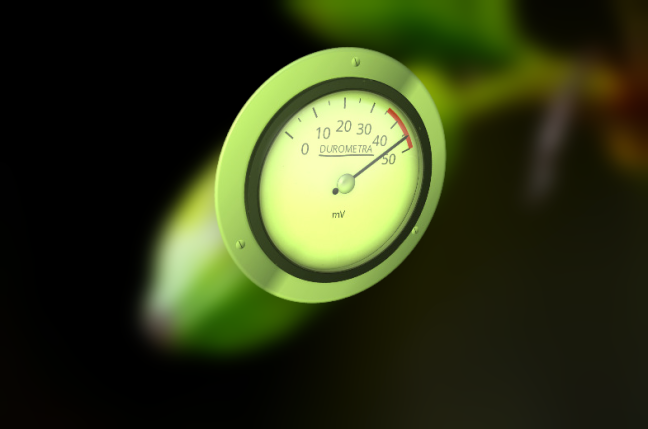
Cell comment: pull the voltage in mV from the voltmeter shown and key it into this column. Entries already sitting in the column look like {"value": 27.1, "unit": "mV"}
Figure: {"value": 45, "unit": "mV"}
